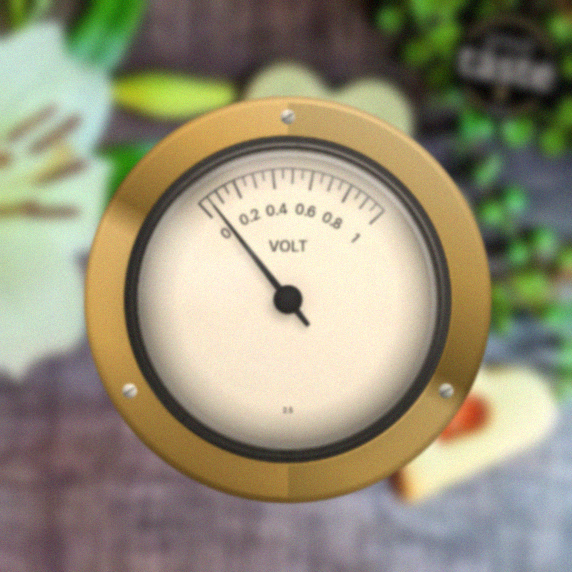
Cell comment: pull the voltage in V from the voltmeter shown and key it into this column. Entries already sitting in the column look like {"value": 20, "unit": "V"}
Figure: {"value": 0.05, "unit": "V"}
